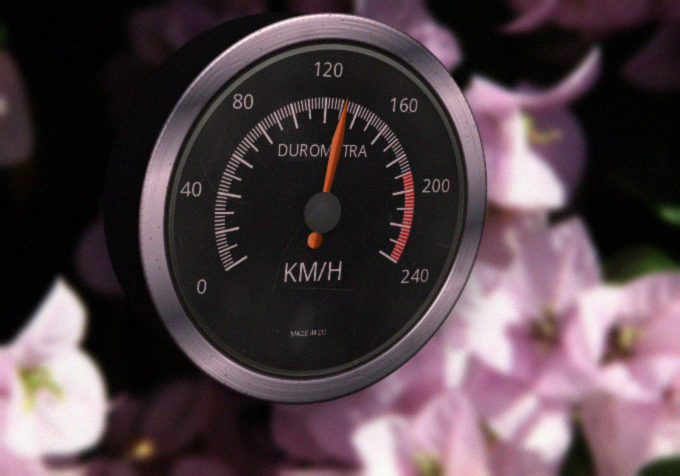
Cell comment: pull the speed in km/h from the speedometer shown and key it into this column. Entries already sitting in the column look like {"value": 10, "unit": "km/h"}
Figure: {"value": 130, "unit": "km/h"}
